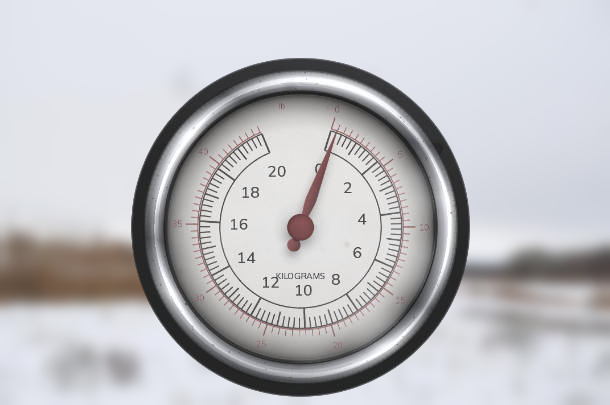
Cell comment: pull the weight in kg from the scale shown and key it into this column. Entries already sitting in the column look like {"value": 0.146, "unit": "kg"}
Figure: {"value": 0.2, "unit": "kg"}
